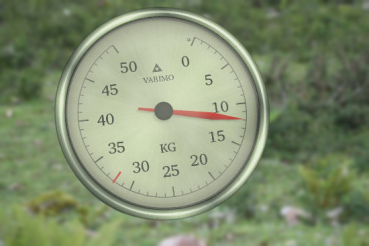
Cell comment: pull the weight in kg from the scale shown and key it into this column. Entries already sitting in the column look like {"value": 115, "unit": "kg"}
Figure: {"value": 12, "unit": "kg"}
